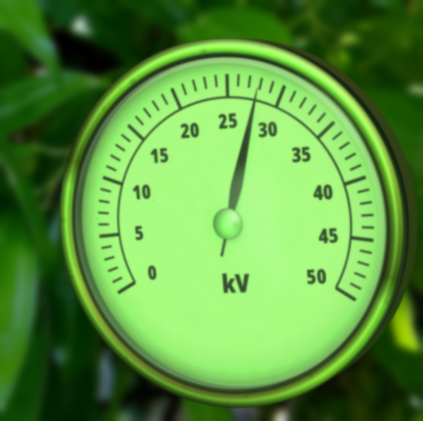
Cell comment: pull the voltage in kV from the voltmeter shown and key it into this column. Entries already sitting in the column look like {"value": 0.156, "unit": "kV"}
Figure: {"value": 28, "unit": "kV"}
